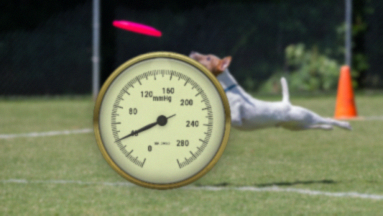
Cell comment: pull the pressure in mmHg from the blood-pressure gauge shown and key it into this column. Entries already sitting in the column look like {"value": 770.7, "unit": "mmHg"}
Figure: {"value": 40, "unit": "mmHg"}
